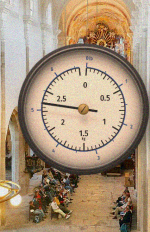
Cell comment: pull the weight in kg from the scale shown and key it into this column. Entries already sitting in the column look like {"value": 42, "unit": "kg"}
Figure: {"value": 2.35, "unit": "kg"}
